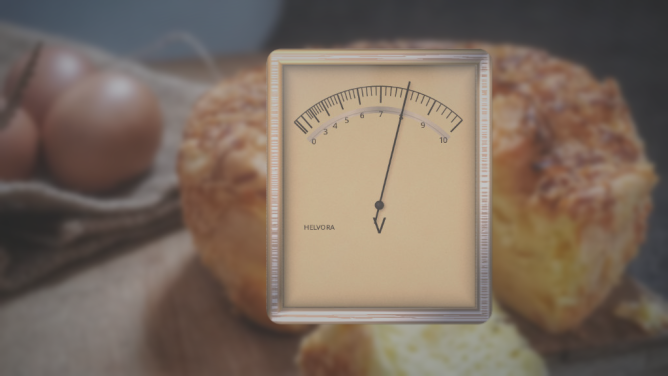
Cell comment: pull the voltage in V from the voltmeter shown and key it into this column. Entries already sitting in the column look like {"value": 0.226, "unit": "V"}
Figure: {"value": 8, "unit": "V"}
